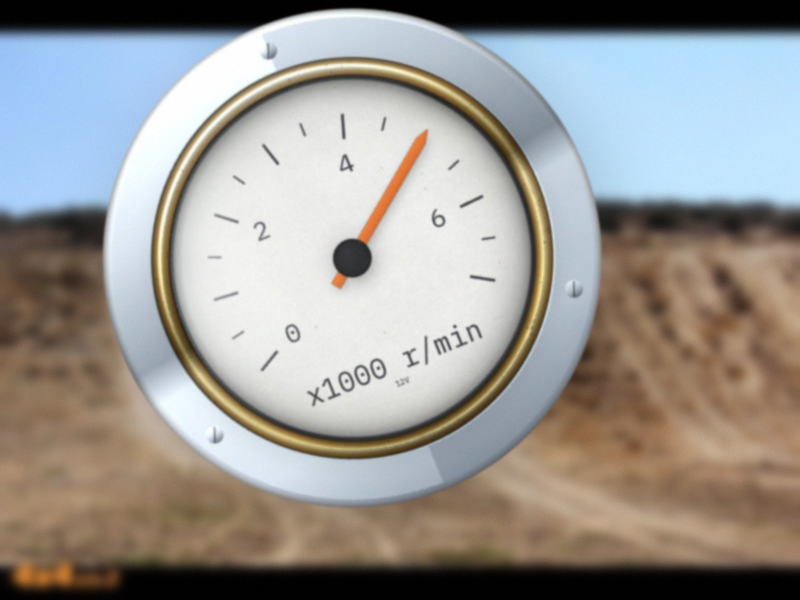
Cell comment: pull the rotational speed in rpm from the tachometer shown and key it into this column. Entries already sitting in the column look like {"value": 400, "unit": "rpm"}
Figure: {"value": 5000, "unit": "rpm"}
